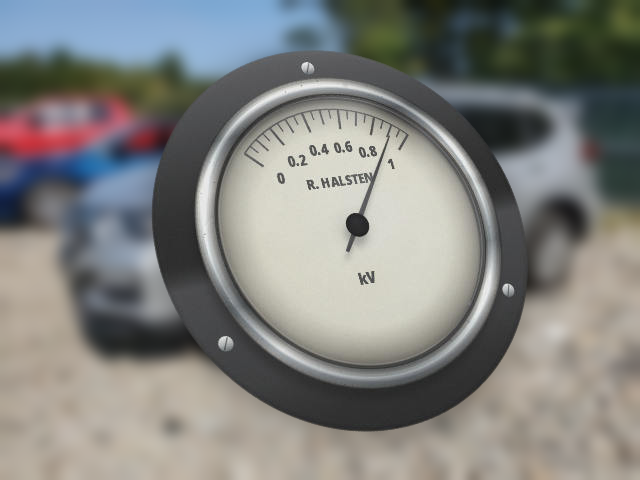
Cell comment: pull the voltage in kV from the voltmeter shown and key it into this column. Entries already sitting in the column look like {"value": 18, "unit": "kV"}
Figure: {"value": 0.9, "unit": "kV"}
